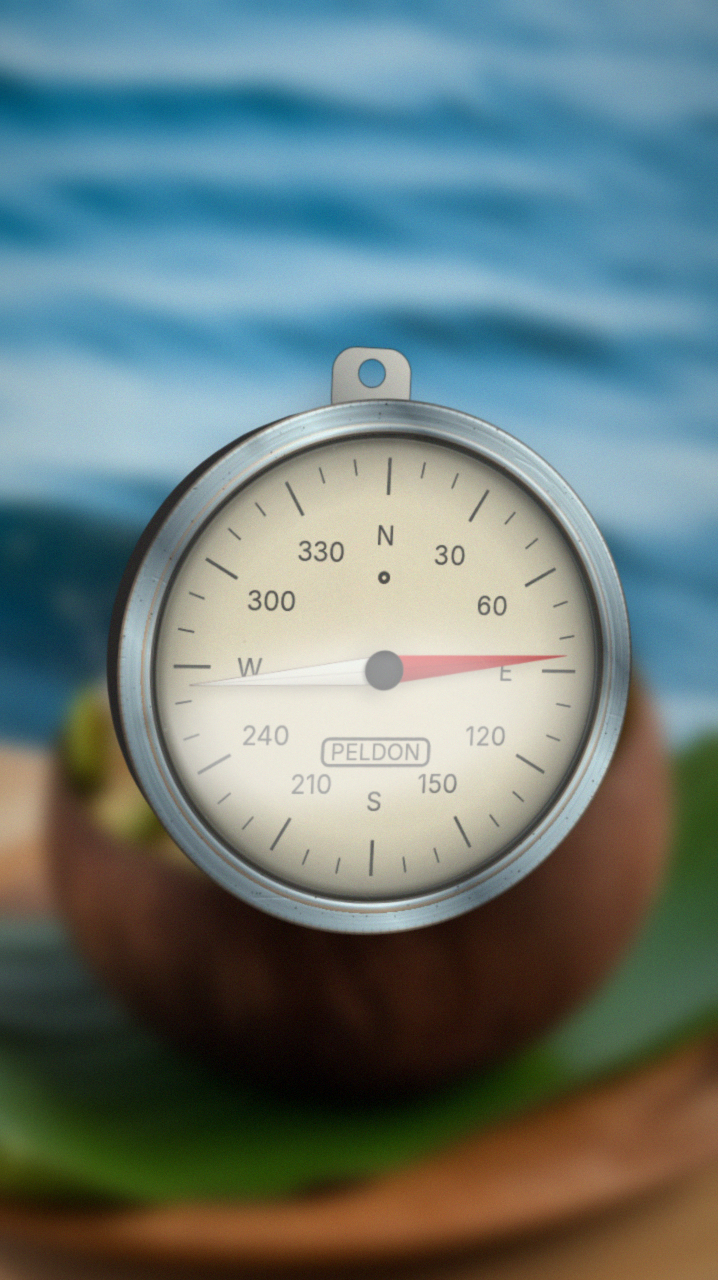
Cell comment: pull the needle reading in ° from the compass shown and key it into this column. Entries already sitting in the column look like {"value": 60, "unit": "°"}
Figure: {"value": 85, "unit": "°"}
